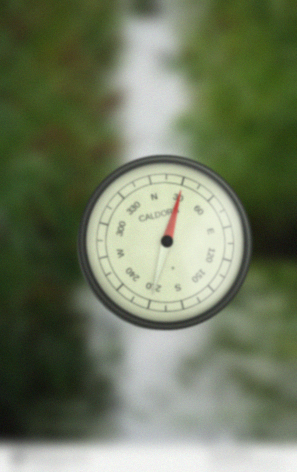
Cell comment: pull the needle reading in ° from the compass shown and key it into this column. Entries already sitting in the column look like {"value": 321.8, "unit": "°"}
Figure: {"value": 30, "unit": "°"}
